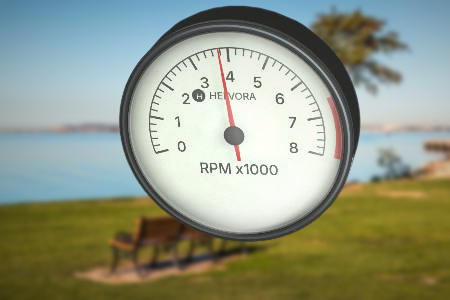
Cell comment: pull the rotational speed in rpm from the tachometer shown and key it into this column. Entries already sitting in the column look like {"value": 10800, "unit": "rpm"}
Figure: {"value": 3800, "unit": "rpm"}
